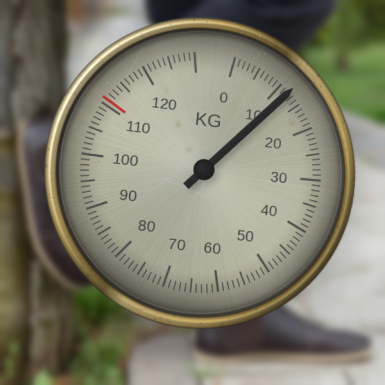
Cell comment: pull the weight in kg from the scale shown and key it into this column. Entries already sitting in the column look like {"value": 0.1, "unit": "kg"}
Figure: {"value": 12, "unit": "kg"}
